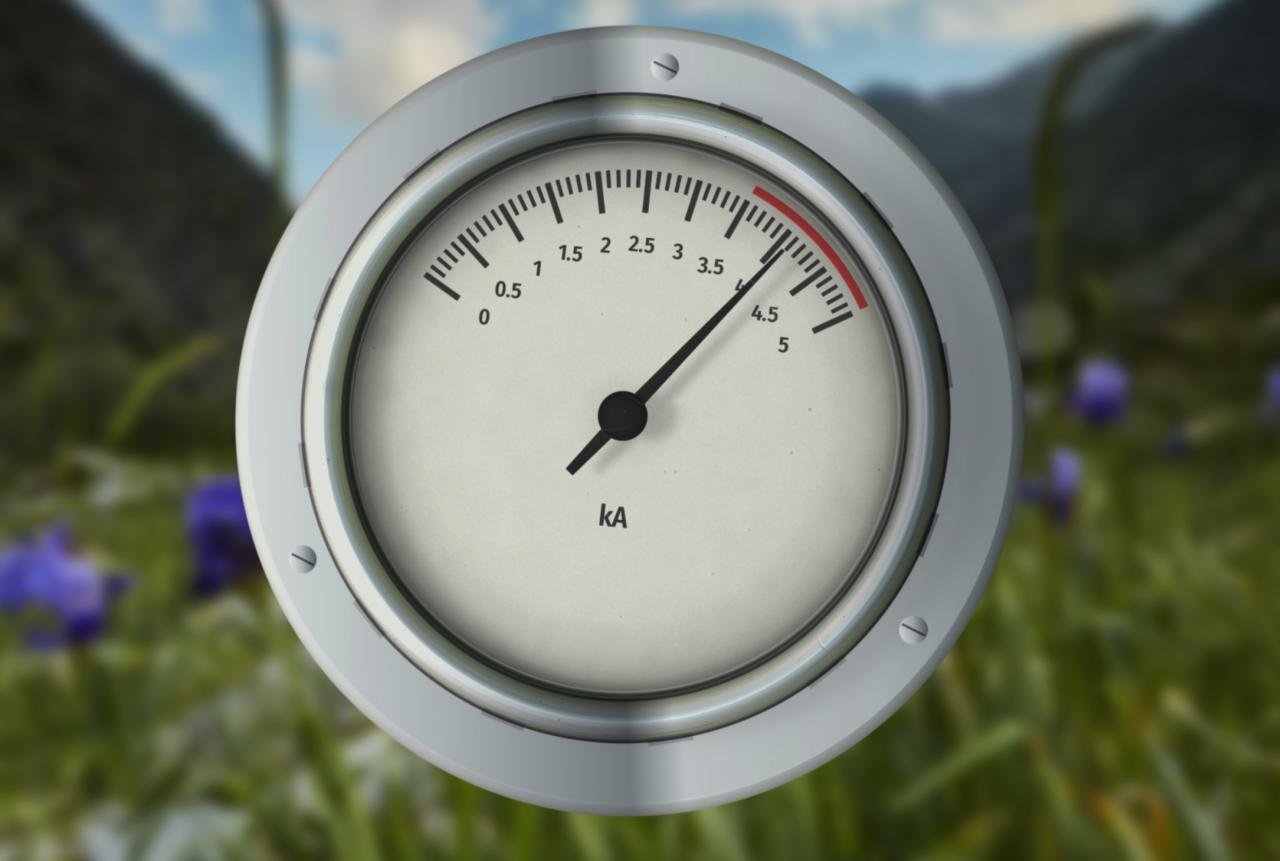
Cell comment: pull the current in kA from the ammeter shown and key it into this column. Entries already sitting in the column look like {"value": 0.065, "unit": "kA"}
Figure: {"value": 4.1, "unit": "kA"}
